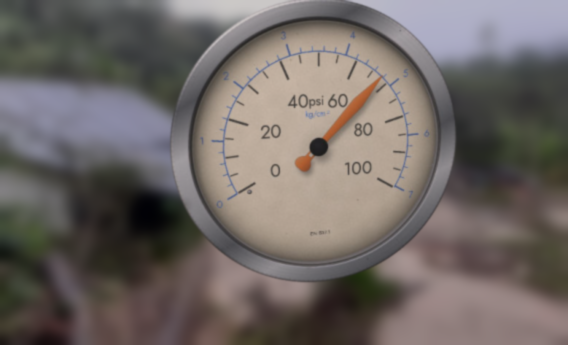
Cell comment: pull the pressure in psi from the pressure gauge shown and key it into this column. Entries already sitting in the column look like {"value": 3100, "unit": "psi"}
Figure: {"value": 67.5, "unit": "psi"}
